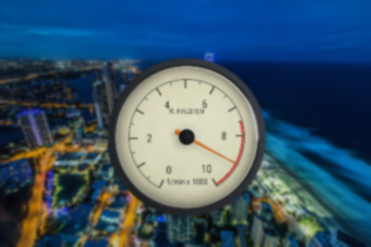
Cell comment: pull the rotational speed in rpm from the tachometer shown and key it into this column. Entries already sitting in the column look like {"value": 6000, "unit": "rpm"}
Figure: {"value": 9000, "unit": "rpm"}
